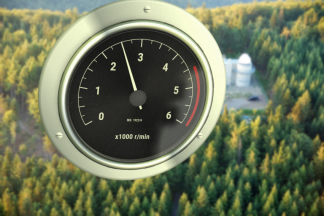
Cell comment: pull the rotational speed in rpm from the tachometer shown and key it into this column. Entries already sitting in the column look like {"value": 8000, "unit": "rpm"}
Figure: {"value": 2500, "unit": "rpm"}
